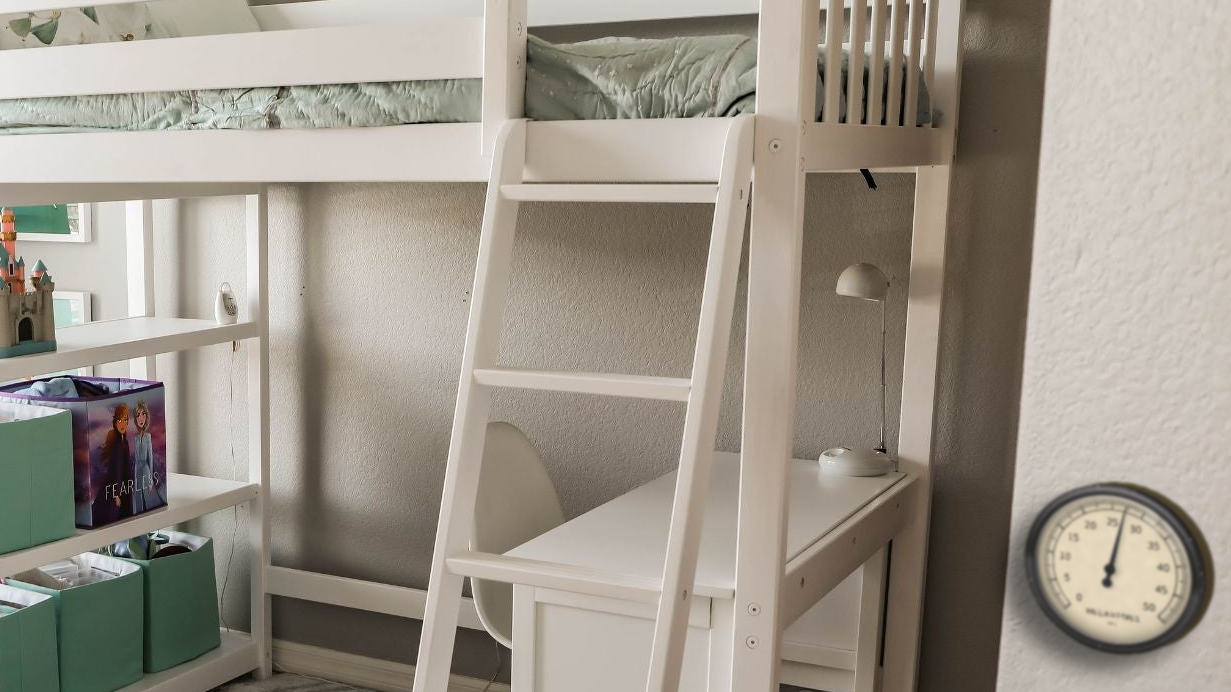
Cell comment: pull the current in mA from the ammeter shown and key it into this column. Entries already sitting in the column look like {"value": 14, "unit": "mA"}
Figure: {"value": 27.5, "unit": "mA"}
